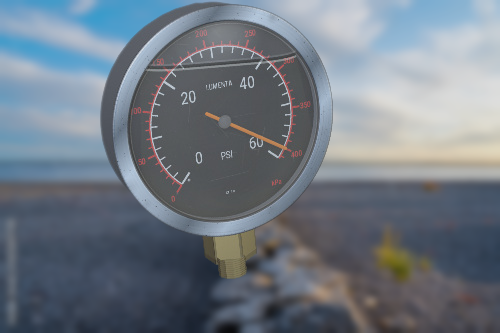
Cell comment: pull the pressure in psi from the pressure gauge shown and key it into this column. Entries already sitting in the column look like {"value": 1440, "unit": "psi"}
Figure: {"value": 58, "unit": "psi"}
